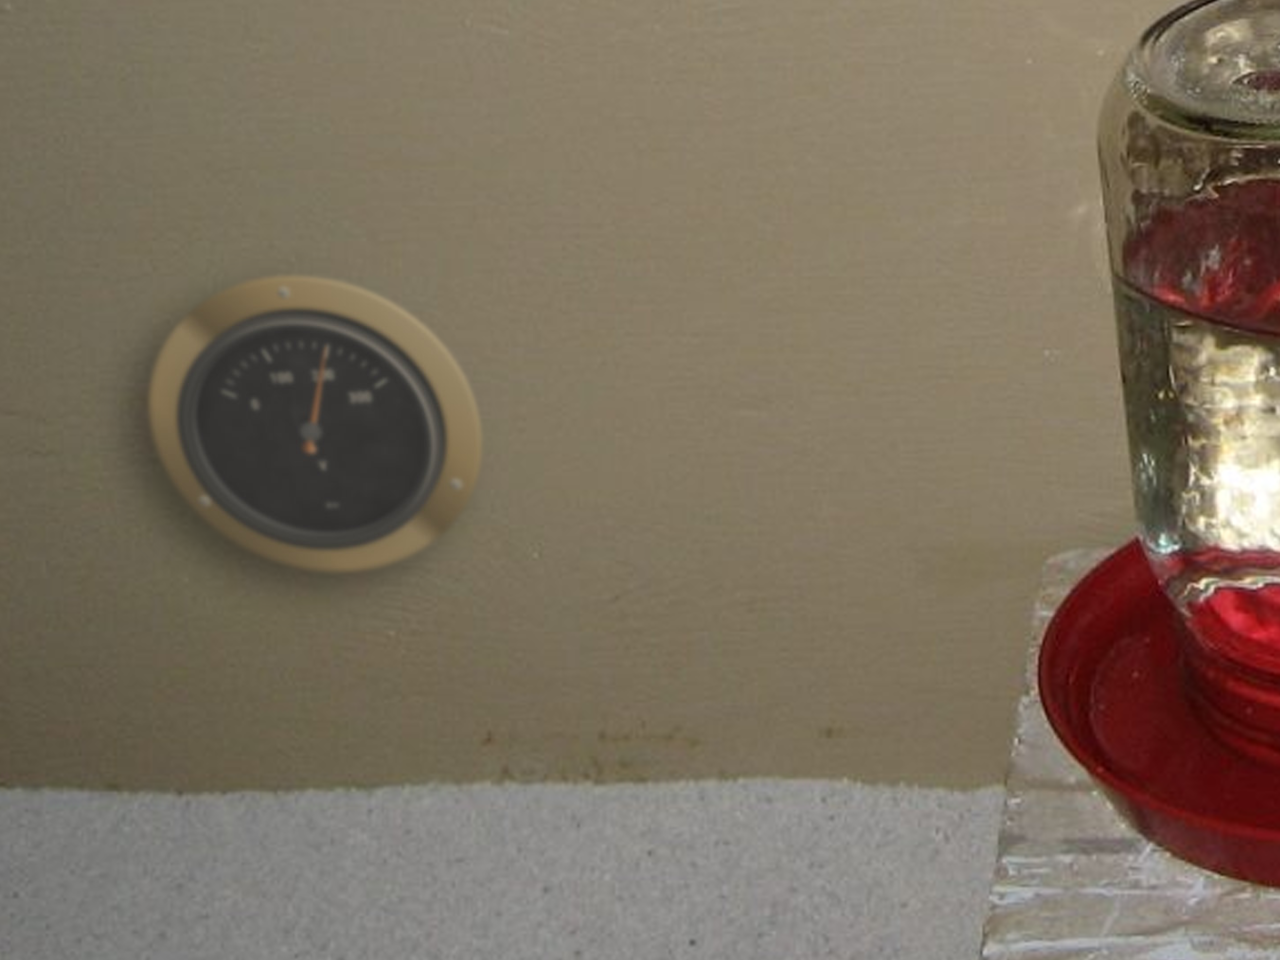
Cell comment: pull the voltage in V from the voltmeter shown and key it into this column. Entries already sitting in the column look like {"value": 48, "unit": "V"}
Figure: {"value": 200, "unit": "V"}
